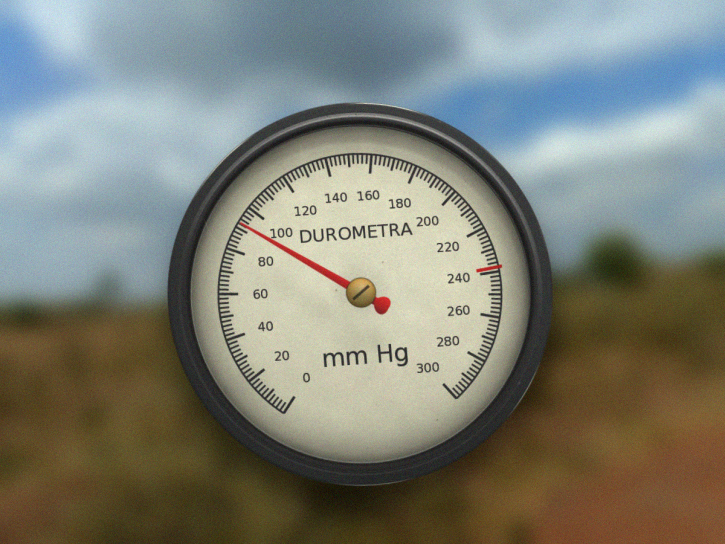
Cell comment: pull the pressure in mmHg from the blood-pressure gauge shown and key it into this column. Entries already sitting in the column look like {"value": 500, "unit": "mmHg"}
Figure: {"value": 92, "unit": "mmHg"}
